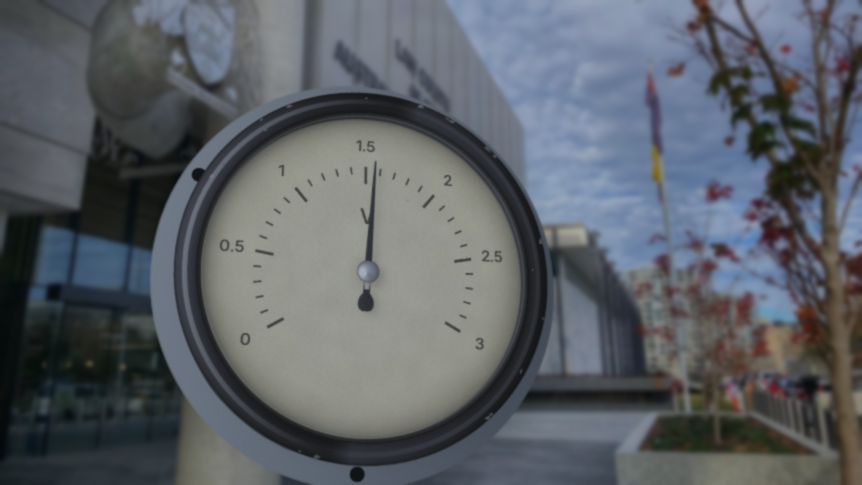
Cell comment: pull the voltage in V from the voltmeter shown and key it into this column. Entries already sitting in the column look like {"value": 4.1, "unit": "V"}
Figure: {"value": 1.55, "unit": "V"}
